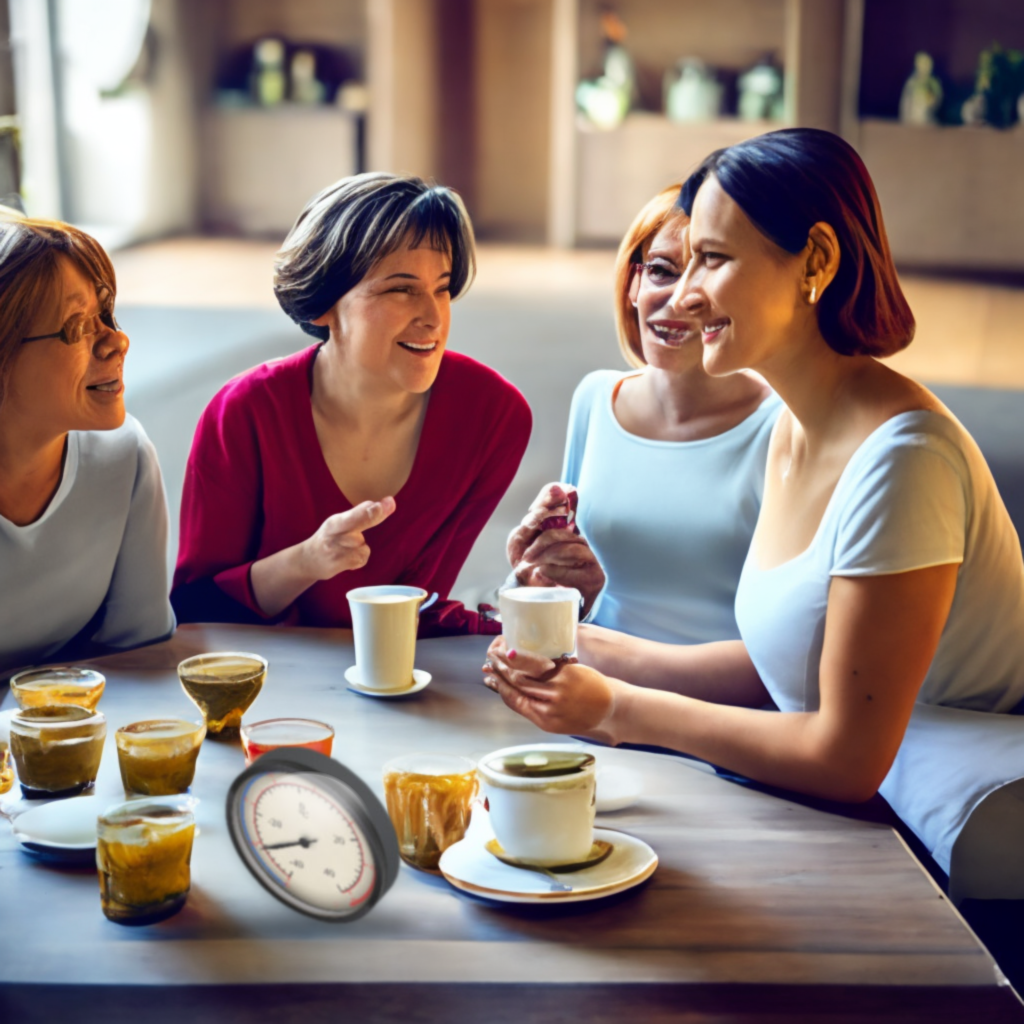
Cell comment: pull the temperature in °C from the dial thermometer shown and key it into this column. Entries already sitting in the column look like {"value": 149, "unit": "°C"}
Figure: {"value": -30, "unit": "°C"}
